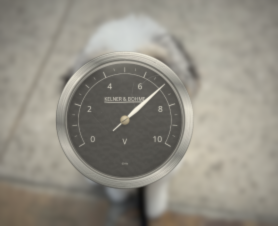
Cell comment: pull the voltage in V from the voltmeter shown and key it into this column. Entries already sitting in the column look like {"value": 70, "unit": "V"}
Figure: {"value": 7, "unit": "V"}
